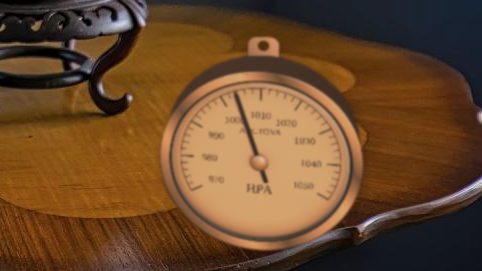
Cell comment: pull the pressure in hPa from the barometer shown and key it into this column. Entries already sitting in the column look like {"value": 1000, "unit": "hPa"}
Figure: {"value": 1004, "unit": "hPa"}
